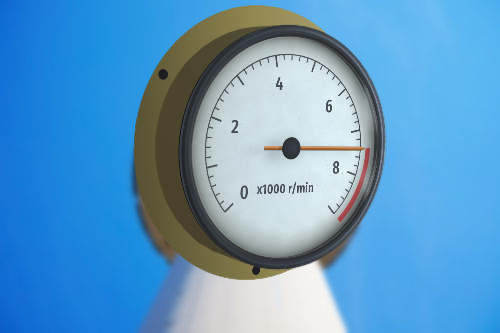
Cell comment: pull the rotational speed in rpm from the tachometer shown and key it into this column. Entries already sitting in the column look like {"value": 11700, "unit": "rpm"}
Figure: {"value": 7400, "unit": "rpm"}
